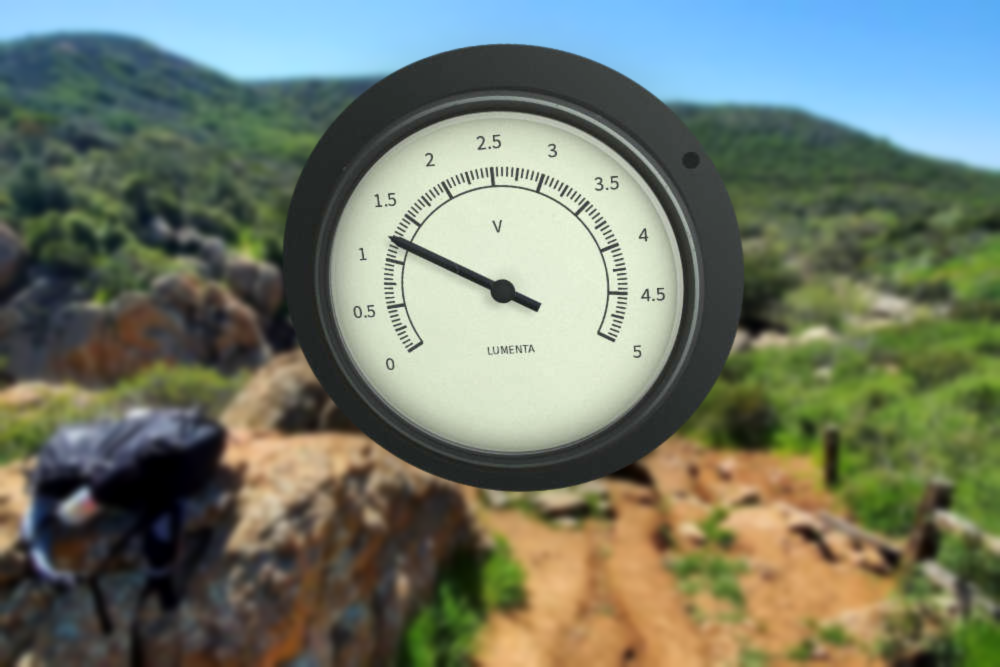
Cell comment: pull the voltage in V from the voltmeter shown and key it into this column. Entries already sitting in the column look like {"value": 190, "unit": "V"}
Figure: {"value": 1.25, "unit": "V"}
